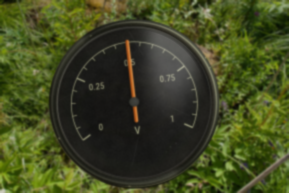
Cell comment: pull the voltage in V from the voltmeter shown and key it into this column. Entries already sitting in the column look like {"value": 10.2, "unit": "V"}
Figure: {"value": 0.5, "unit": "V"}
